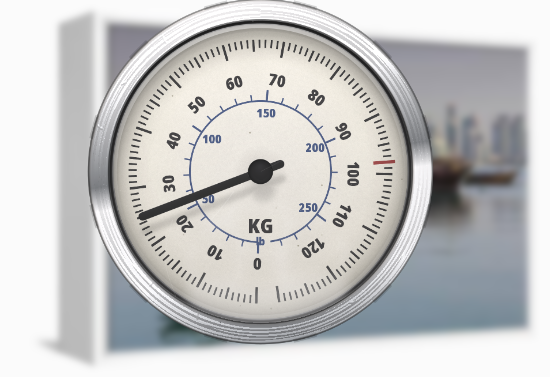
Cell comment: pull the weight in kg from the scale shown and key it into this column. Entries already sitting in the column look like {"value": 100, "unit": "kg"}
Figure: {"value": 25, "unit": "kg"}
